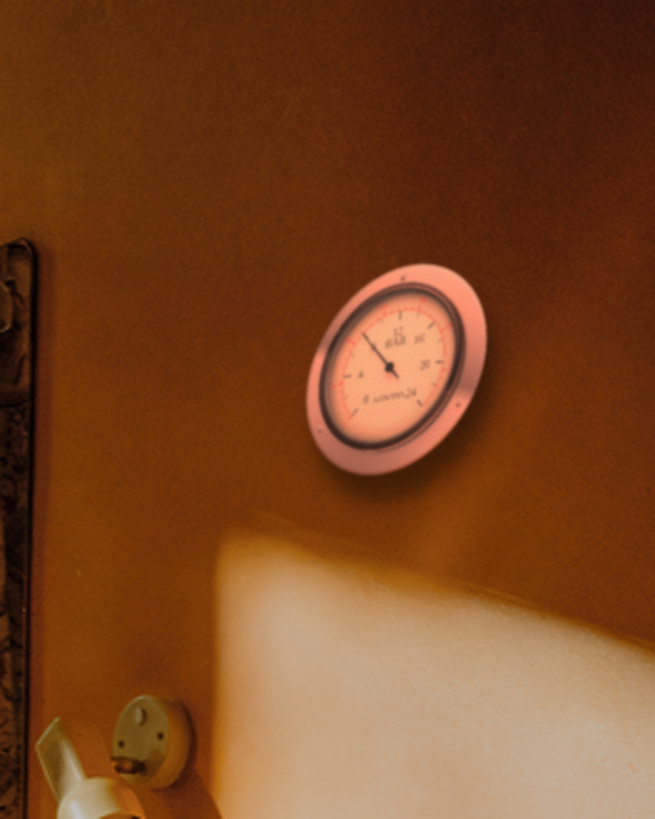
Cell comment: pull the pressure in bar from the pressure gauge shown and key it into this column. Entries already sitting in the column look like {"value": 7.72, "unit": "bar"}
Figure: {"value": 8, "unit": "bar"}
